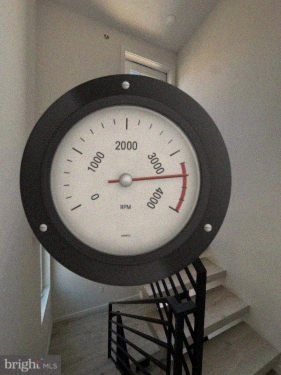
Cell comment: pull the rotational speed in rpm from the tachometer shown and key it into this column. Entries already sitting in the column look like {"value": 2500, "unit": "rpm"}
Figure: {"value": 3400, "unit": "rpm"}
